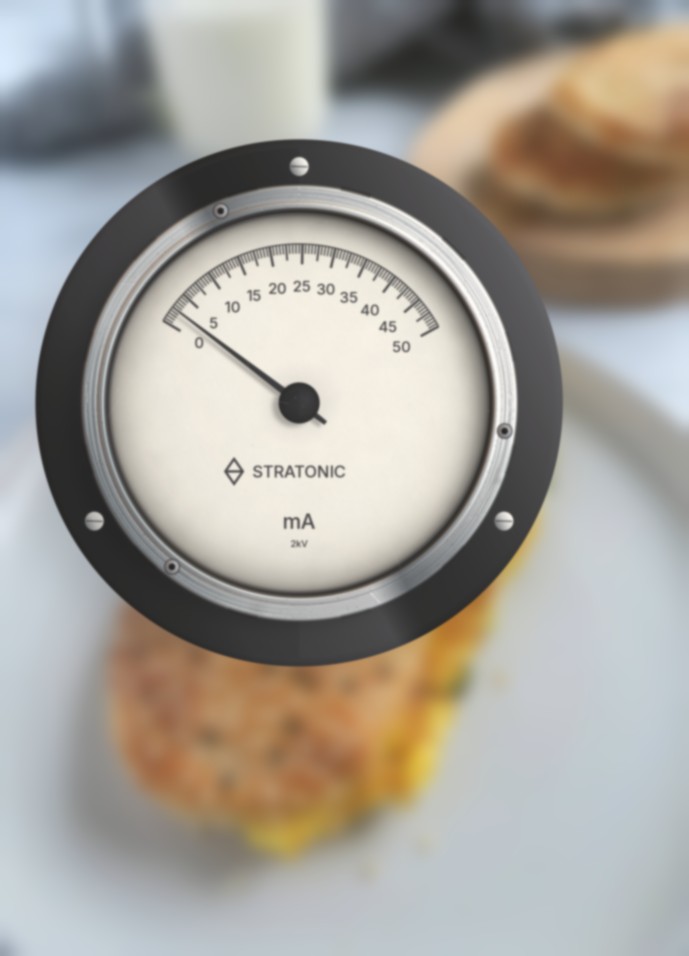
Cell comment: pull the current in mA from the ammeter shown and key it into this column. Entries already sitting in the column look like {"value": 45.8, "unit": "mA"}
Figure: {"value": 2.5, "unit": "mA"}
